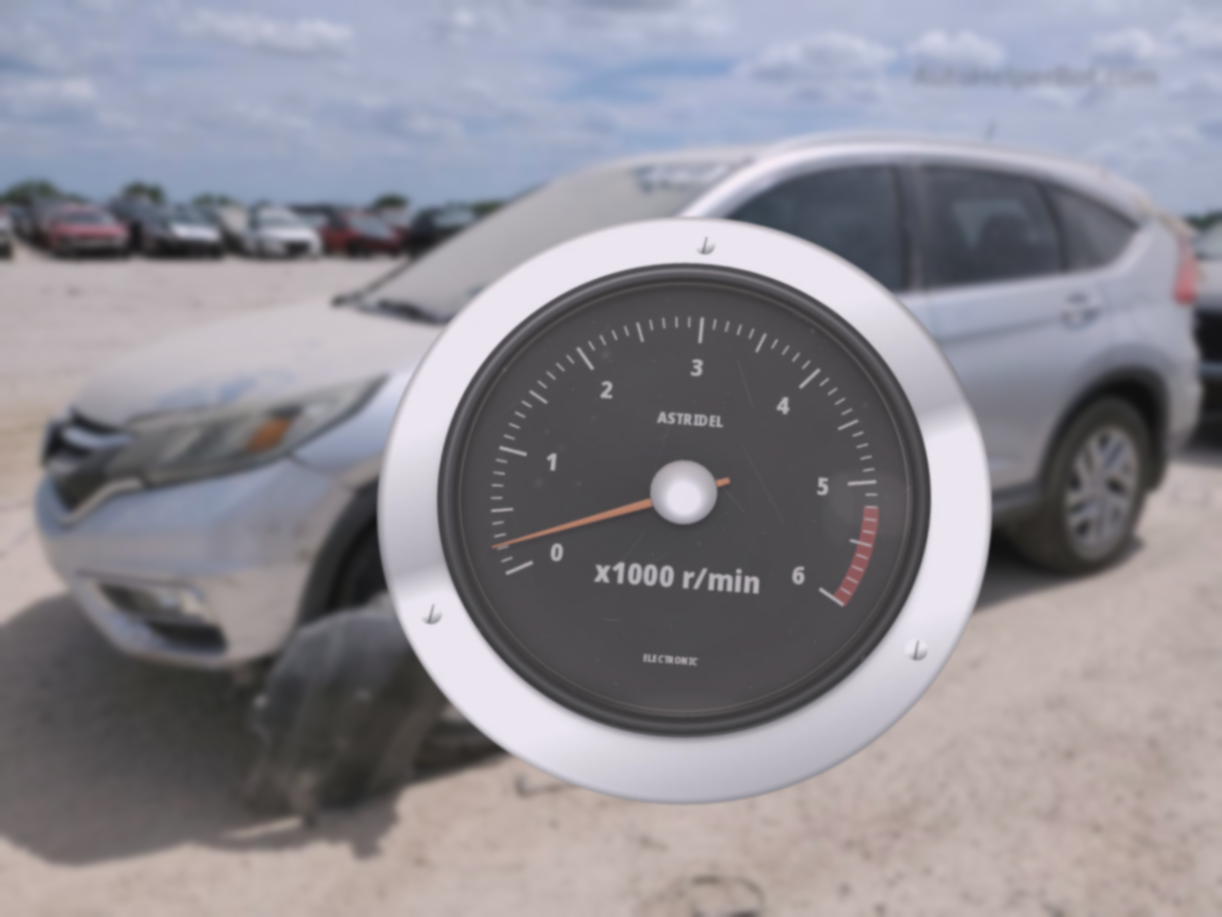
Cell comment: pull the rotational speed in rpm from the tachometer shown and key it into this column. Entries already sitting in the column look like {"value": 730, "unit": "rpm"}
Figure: {"value": 200, "unit": "rpm"}
